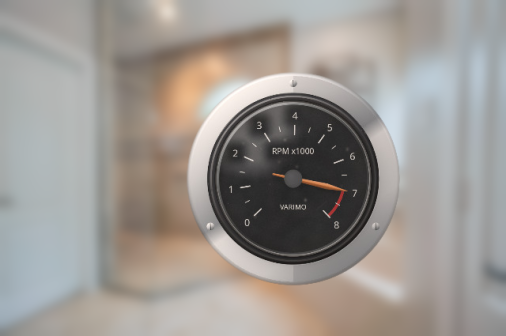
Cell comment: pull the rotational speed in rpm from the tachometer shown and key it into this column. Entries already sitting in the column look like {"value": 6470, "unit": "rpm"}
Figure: {"value": 7000, "unit": "rpm"}
